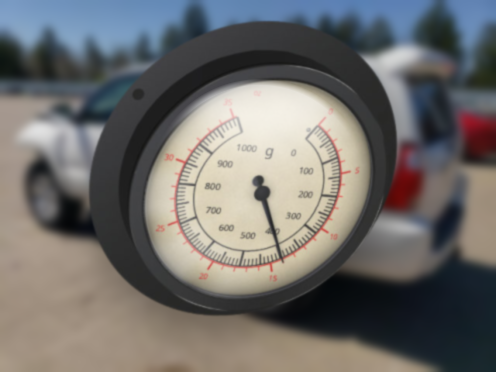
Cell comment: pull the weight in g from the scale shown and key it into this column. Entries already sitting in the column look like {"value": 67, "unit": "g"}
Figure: {"value": 400, "unit": "g"}
